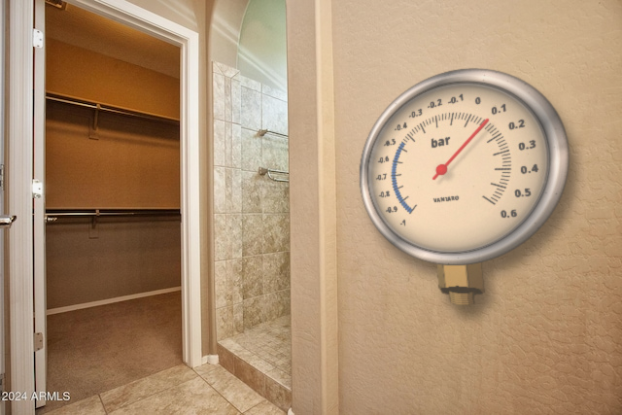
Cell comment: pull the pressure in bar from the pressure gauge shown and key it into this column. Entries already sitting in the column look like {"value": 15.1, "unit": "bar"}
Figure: {"value": 0.1, "unit": "bar"}
